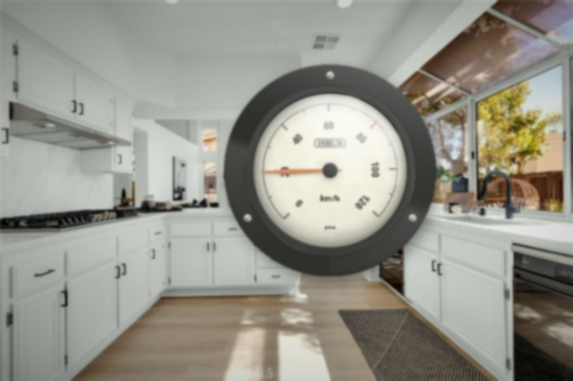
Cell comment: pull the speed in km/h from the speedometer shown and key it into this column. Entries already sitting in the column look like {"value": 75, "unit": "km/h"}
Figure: {"value": 20, "unit": "km/h"}
